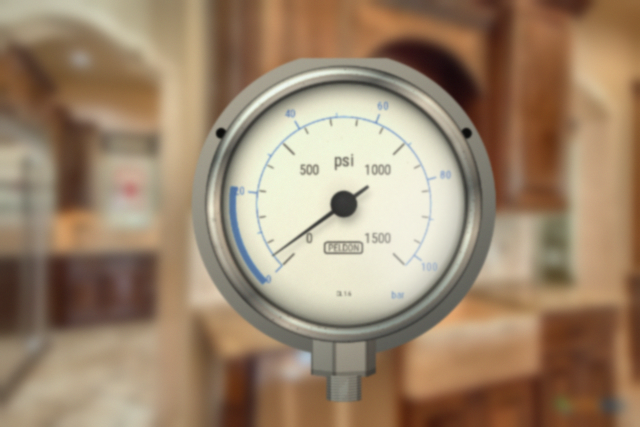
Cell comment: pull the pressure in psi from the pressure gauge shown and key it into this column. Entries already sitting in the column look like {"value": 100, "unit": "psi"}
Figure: {"value": 50, "unit": "psi"}
